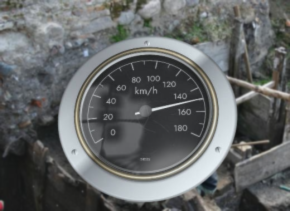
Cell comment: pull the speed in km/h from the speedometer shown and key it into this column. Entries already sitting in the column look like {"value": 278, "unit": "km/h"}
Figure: {"value": 150, "unit": "km/h"}
